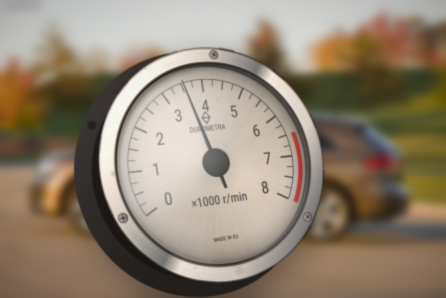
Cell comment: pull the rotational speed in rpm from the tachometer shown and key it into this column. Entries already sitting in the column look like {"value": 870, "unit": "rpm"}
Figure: {"value": 3500, "unit": "rpm"}
